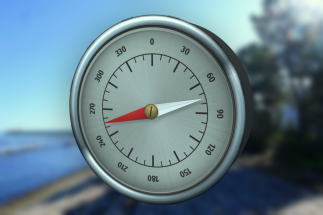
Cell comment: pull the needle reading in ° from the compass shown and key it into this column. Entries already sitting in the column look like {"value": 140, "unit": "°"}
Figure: {"value": 255, "unit": "°"}
